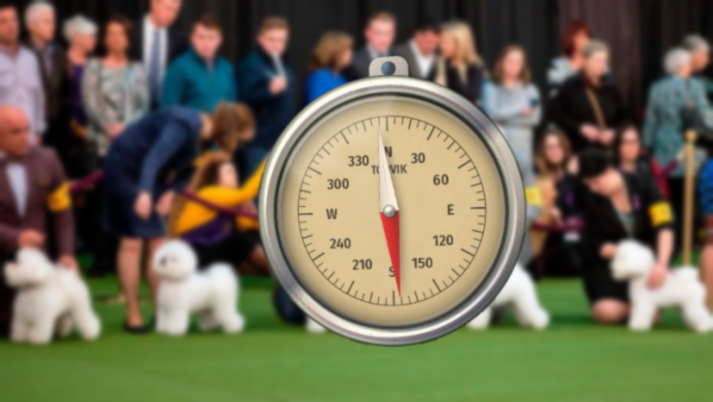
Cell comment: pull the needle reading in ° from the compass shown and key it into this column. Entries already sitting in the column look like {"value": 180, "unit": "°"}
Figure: {"value": 175, "unit": "°"}
